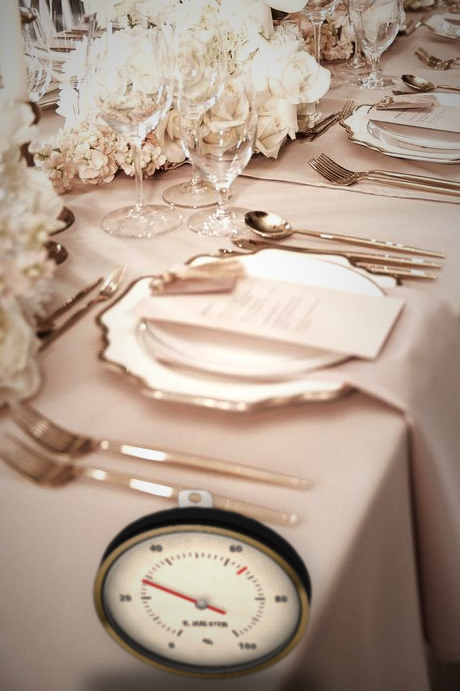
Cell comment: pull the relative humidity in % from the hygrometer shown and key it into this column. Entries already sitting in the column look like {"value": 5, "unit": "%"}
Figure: {"value": 30, "unit": "%"}
